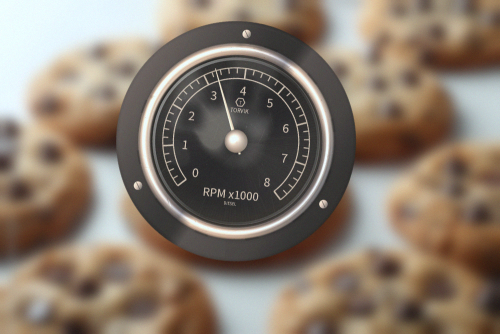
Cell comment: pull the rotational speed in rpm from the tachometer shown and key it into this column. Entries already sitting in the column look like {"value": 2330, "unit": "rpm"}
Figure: {"value": 3300, "unit": "rpm"}
